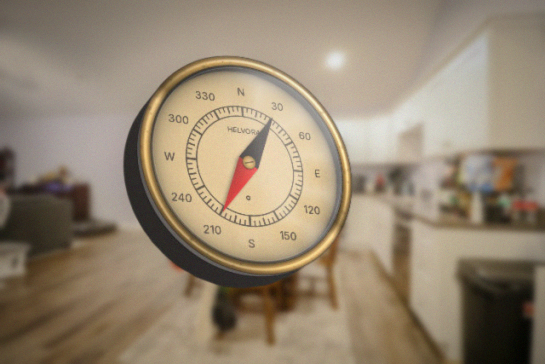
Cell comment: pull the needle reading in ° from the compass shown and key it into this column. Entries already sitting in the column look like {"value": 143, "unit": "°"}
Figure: {"value": 210, "unit": "°"}
